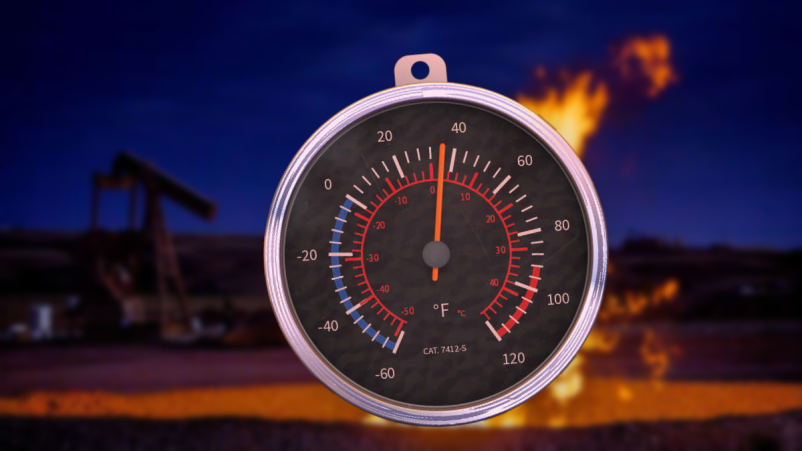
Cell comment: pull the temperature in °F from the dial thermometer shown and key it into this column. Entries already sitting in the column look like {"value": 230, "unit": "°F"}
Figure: {"value": 36, "unit": "°F"}
